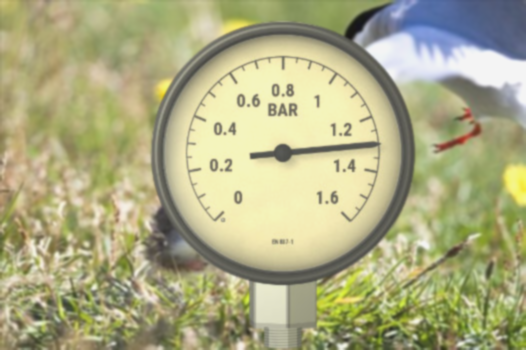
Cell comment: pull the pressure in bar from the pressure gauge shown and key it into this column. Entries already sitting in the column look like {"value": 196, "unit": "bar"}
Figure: {"value": 1.3, "unit": "bar"}
